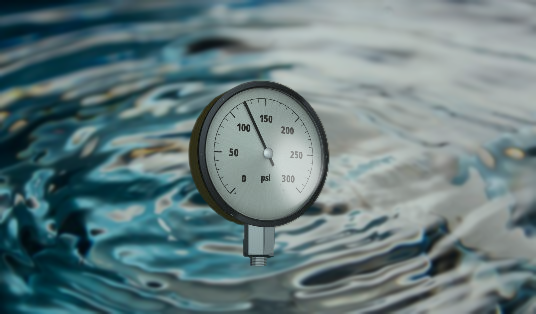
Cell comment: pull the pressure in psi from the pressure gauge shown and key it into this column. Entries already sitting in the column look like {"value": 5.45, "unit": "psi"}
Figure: {"value": 120, "unit": "psi"}
